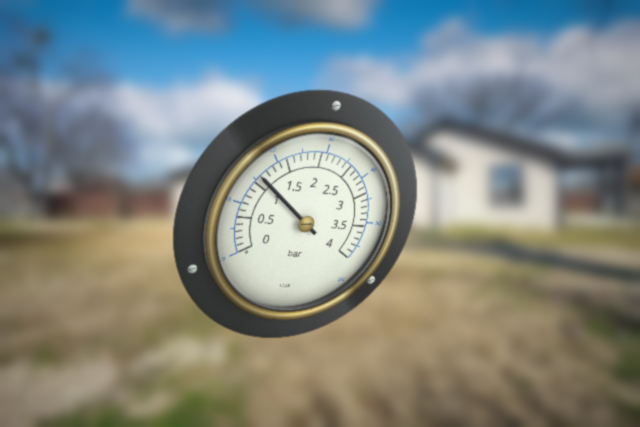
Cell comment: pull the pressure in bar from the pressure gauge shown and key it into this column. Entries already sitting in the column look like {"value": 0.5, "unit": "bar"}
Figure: {"value": 1.1, "unit": "bar"}
